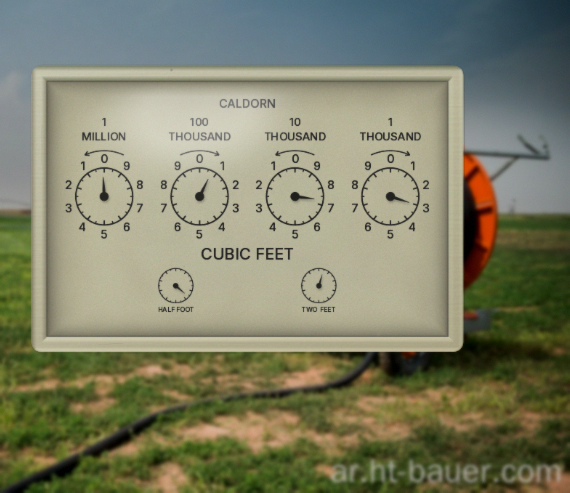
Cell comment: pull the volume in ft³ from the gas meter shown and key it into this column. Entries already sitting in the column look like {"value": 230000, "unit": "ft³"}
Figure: {"value": 7300, "unit": "ft³"}
